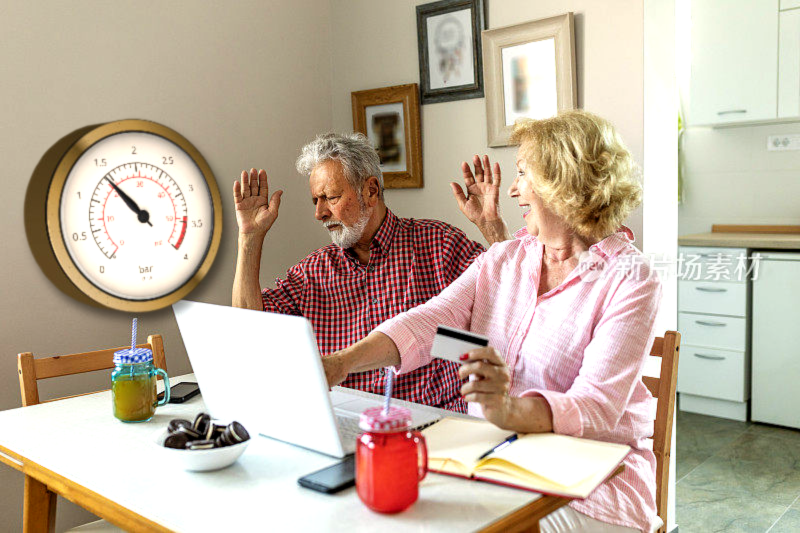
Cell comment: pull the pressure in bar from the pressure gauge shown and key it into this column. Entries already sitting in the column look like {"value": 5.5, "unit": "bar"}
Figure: {"value": 1.4, "unit": "bar"}
